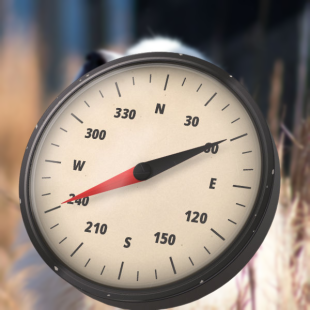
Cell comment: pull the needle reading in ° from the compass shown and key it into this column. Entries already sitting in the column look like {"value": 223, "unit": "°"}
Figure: {"value": 240, "unit": "°"}
